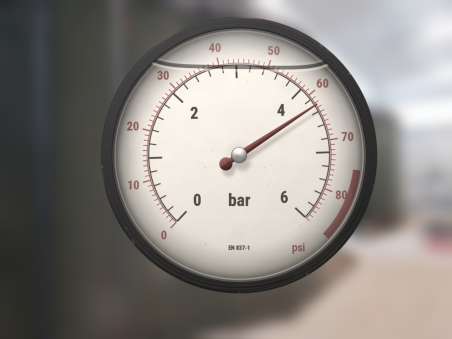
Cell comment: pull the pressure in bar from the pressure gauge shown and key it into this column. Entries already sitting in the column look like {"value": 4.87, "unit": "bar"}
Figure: {"value": 4.3, "unit": "bar"}
